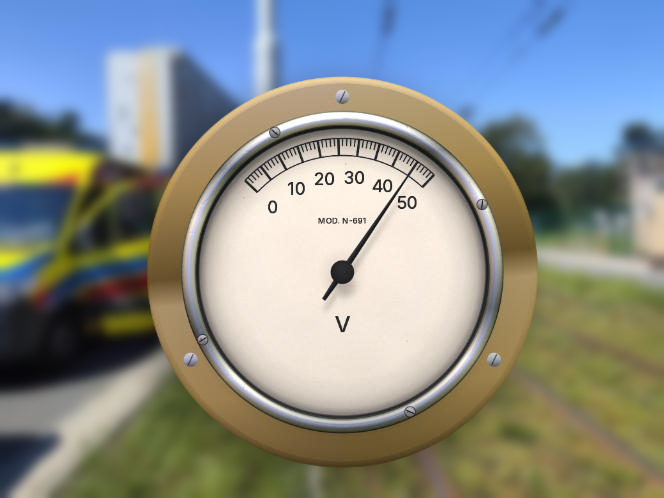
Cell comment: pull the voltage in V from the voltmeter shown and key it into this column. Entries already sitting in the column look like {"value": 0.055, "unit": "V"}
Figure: {"value": 45, "unit": "V"}
